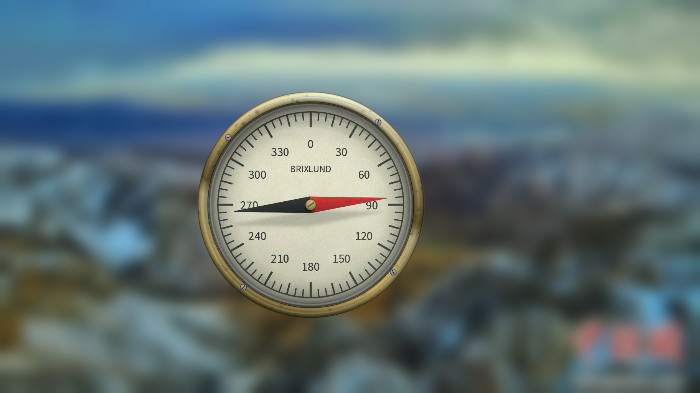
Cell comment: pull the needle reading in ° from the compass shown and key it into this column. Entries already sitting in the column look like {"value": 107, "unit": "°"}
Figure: {"value": 85, "unit": "°"}
